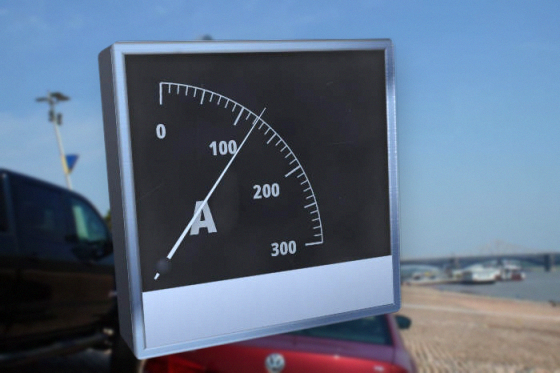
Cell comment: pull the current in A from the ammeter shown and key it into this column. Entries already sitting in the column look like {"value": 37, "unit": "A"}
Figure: {"value": 120, "unit": "A"}
